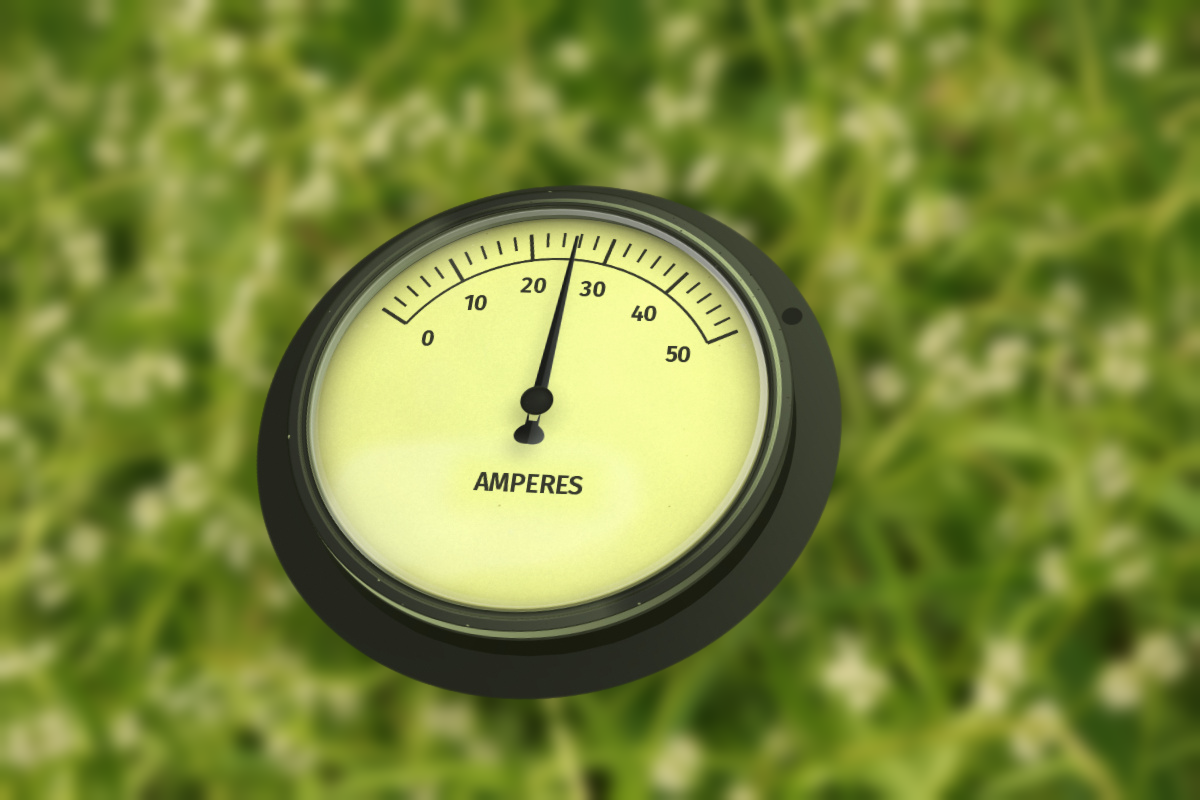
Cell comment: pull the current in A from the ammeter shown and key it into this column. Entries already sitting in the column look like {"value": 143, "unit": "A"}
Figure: {"value": 26, "unit": "A"}
